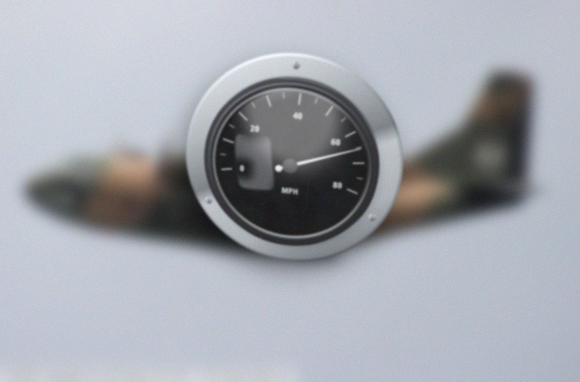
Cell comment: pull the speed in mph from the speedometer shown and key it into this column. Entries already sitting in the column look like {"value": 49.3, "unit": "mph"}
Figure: {"value": 65, "unit": "mph"}
